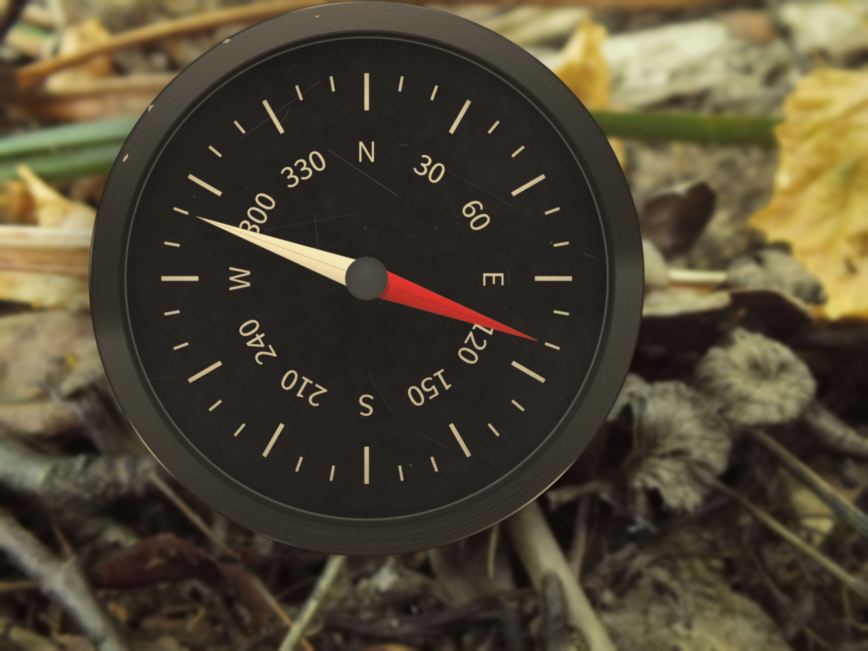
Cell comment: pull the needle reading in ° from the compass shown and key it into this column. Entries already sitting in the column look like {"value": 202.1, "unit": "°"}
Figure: {"value": 110, "unit": "°"}
